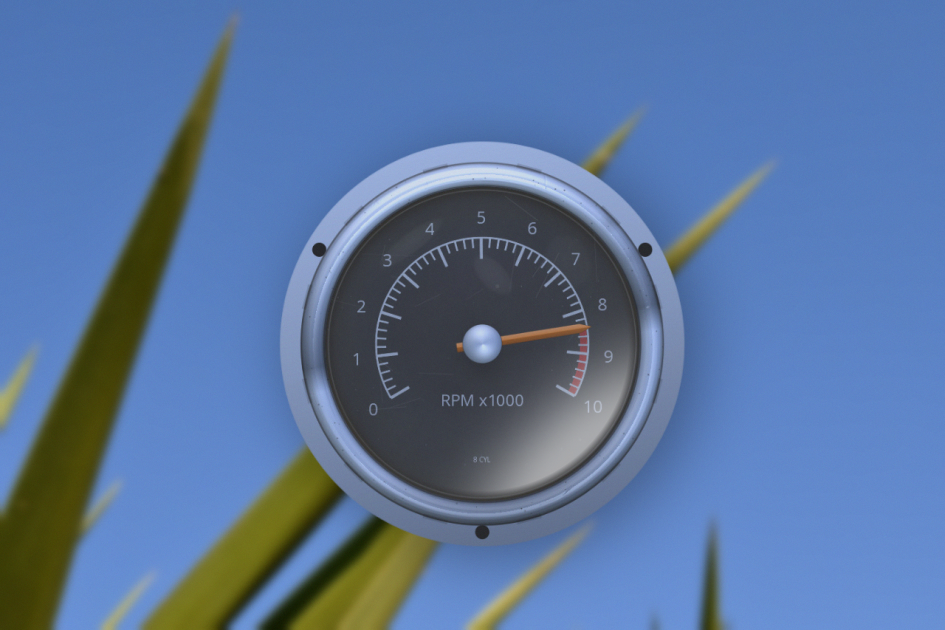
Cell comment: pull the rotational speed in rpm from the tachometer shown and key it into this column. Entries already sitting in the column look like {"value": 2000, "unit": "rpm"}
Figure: {"value": 8400, "unit": "rpm"}
